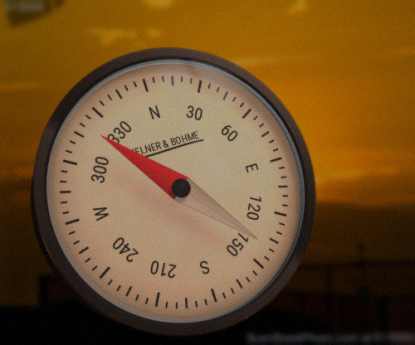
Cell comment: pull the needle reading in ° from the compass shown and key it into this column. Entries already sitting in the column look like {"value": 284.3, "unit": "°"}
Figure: {"value": 320, "unit": "°"}
